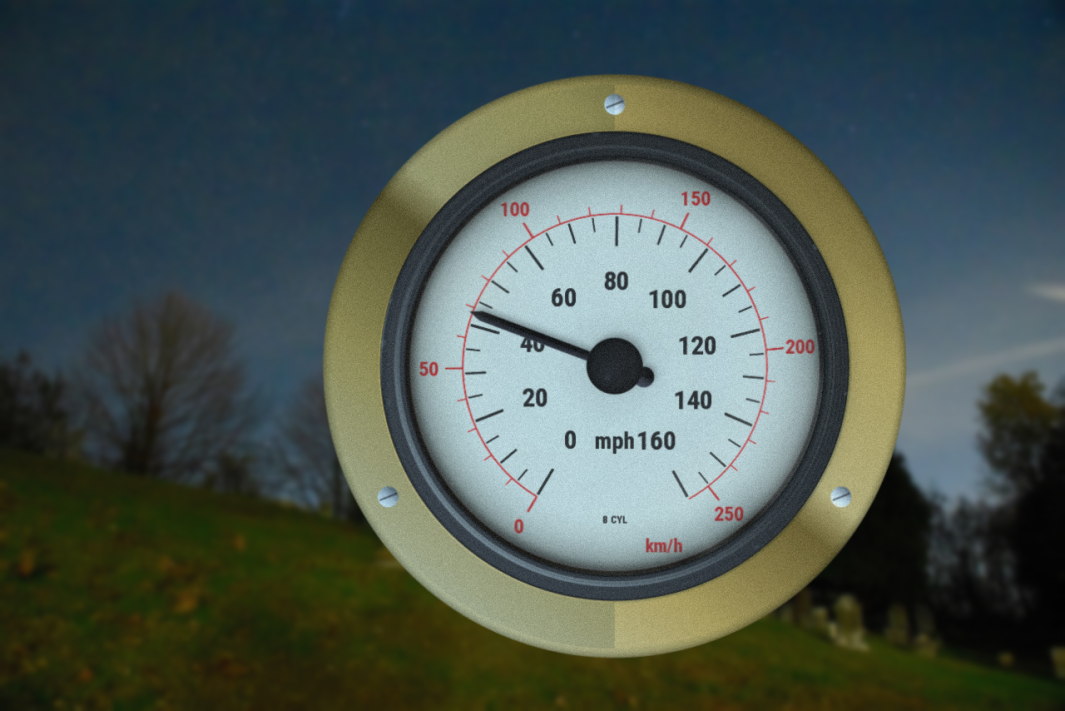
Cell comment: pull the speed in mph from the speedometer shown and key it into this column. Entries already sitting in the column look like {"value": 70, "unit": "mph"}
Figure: {"value": 42.5, "unit": "mph"}
